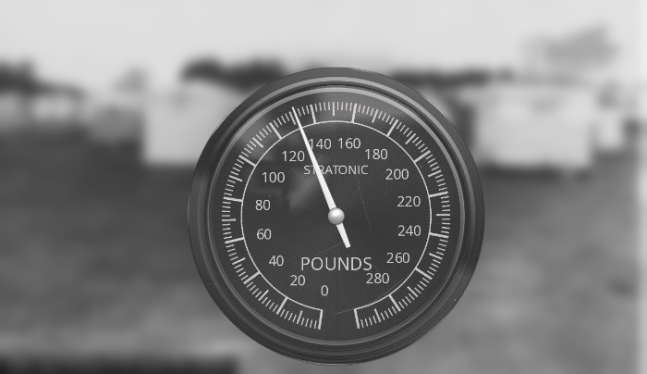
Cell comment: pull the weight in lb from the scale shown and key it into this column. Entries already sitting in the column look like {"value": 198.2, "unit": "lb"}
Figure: {"value": 132, "unit": "lb"}
